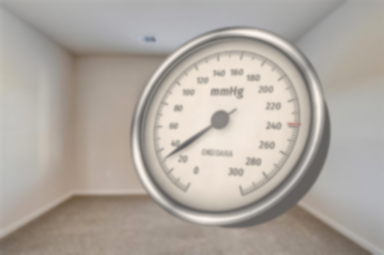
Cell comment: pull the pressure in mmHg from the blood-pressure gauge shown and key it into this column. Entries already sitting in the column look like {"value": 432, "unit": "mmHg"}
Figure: {"value": 30, "unit": "mmHg"}
